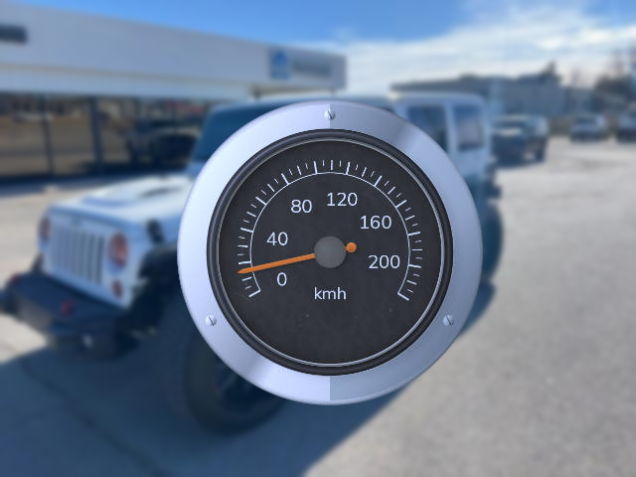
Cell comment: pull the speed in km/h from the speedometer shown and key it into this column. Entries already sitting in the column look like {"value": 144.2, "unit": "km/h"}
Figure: {"value": 15, "unit": "km/h"}
